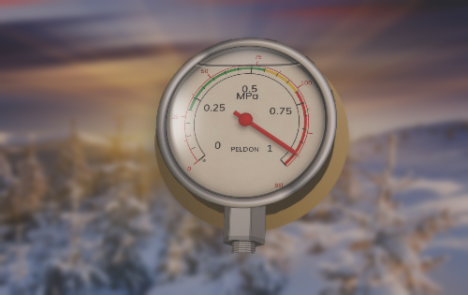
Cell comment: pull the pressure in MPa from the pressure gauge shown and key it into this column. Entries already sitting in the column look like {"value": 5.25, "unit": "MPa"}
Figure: {"value": 0.95, "unit": "MPa"}
